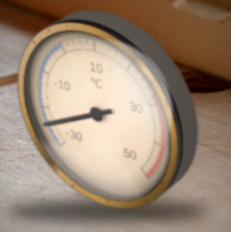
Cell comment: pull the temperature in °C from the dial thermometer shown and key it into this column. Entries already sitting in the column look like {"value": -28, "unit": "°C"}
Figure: {"value": -24, "unit": "°C"}
